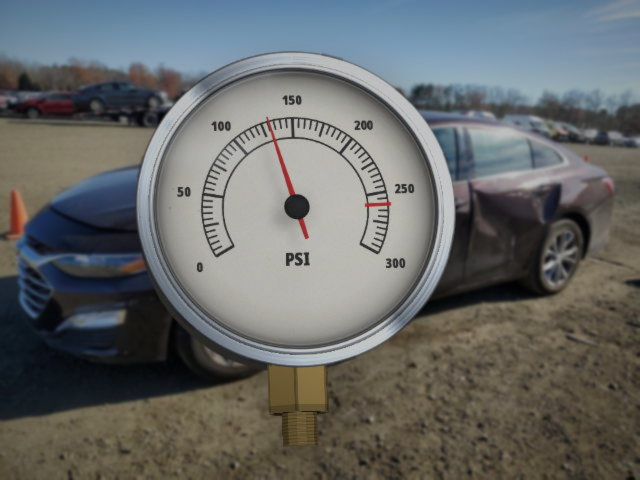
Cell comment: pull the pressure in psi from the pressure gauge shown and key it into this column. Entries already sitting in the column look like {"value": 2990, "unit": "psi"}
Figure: {"value": 130, "unit": "psi"}
